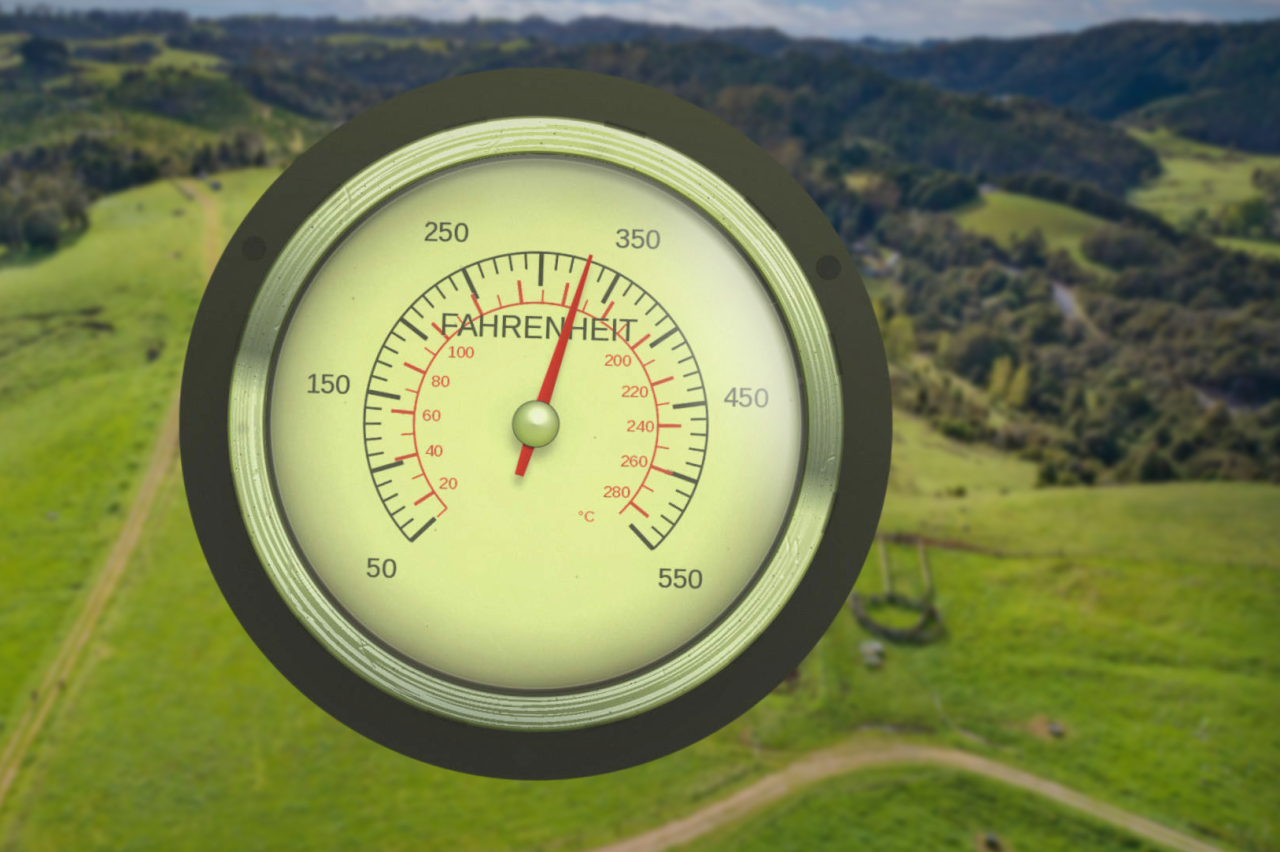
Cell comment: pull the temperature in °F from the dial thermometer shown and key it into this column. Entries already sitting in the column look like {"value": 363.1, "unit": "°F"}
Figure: {"value": 330, "unit": "°F"}
